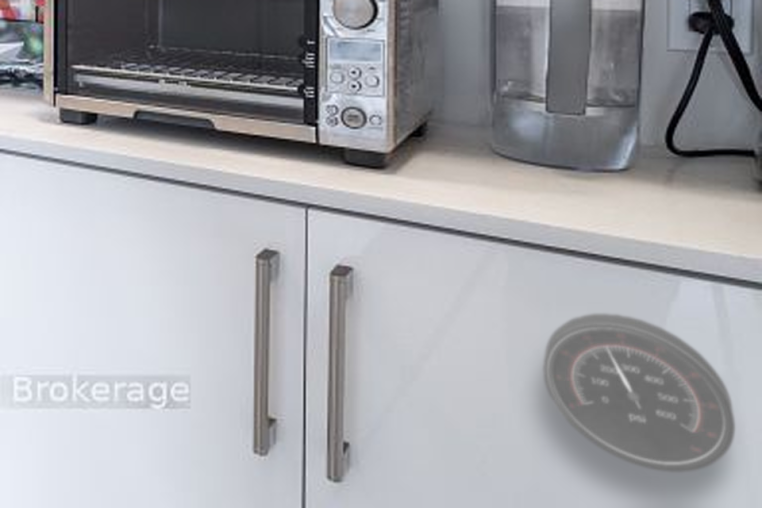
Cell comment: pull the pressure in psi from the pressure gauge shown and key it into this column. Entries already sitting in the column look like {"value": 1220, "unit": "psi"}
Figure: {"value": 250, "unit": "psi"}
